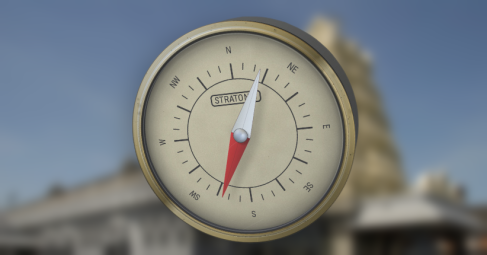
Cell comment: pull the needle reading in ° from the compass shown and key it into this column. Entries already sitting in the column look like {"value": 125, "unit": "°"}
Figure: {"value": 205, "unit": "°"}
